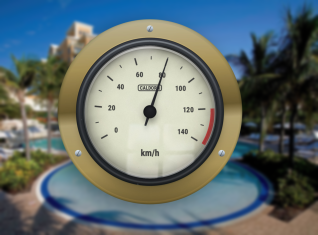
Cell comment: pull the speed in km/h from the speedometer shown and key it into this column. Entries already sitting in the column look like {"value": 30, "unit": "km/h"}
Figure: {"value": 80, "unit": "km/h"}
